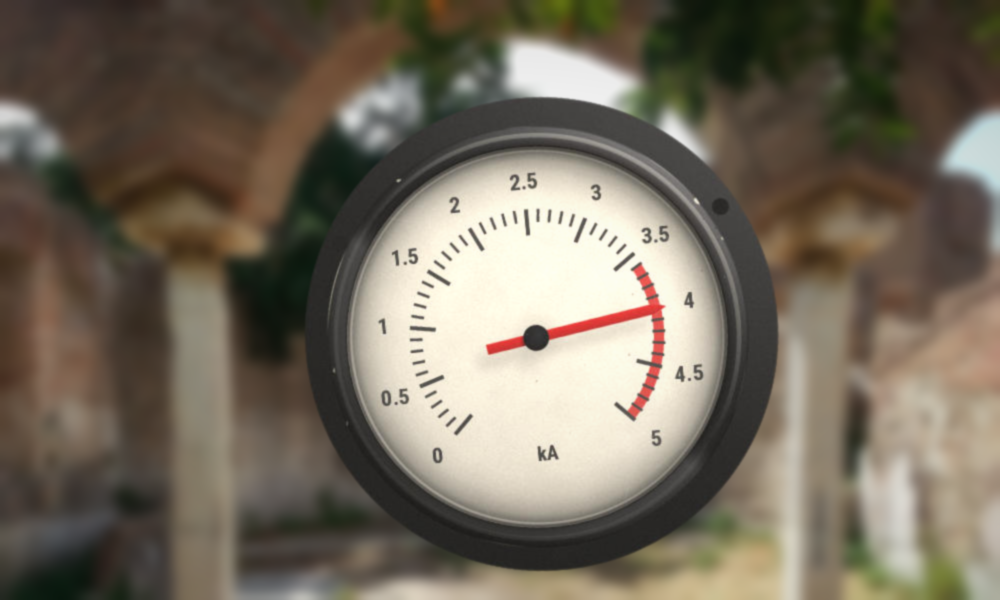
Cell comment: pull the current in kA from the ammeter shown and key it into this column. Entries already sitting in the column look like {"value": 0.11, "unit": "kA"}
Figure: {"value": 4, "unit": "kA"}
